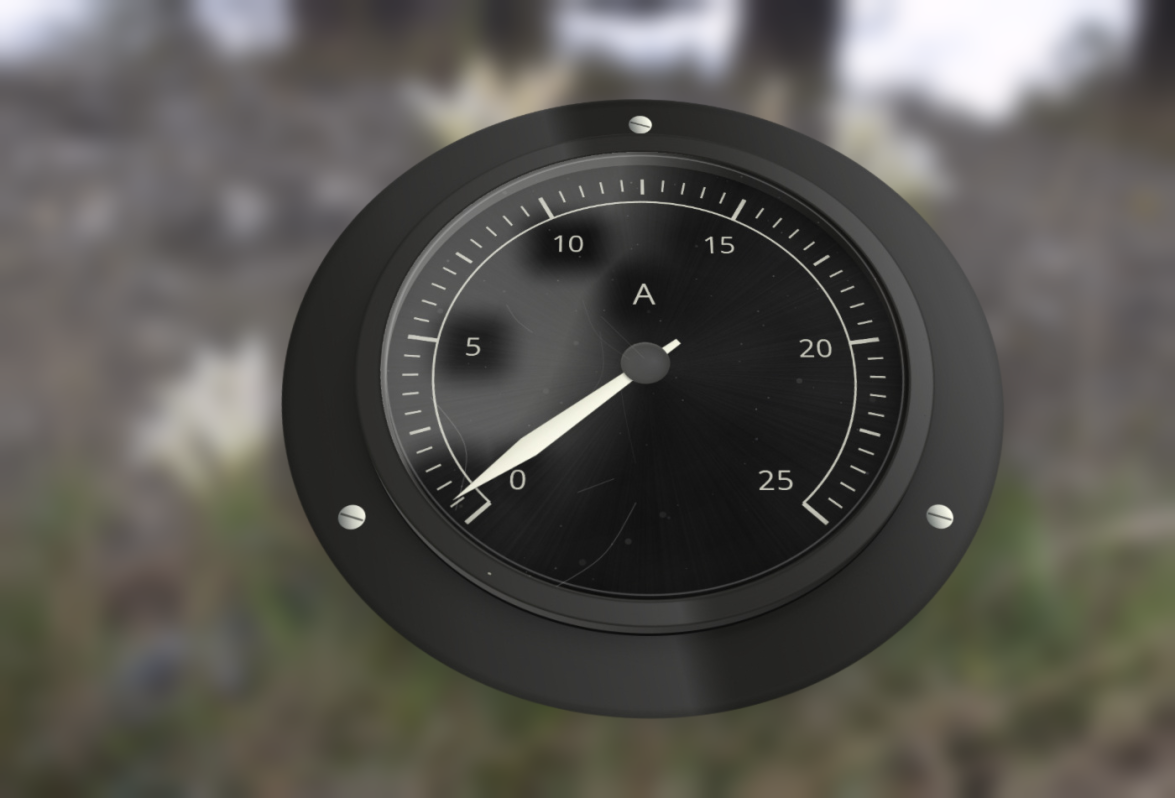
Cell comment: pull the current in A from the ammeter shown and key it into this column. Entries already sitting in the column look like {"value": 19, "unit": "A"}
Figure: {"value": 0.5, "unit": "A"}
